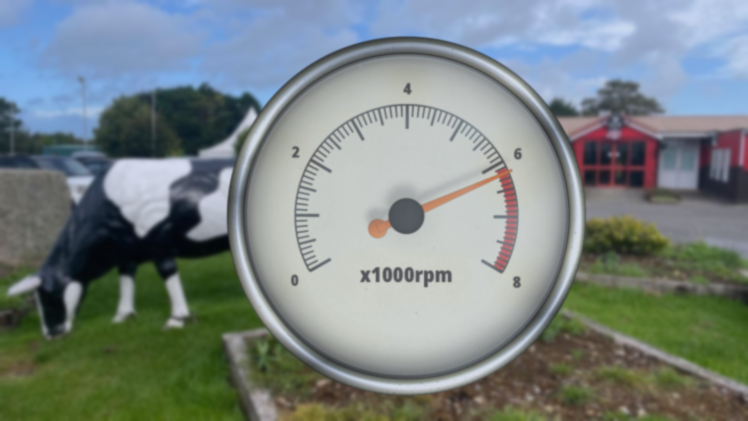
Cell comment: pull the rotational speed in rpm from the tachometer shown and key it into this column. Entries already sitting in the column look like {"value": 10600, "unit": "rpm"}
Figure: {"value": 6200, "unit": "rpm"}
